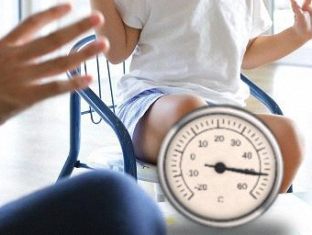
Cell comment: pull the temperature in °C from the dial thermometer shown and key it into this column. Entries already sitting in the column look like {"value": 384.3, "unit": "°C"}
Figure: {"value": 50, "unit": "°C"}
